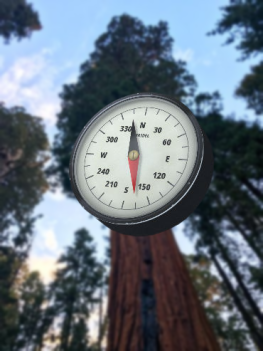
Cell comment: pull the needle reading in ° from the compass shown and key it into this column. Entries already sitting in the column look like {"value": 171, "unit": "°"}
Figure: {"value": 165, "unit": "°"}
